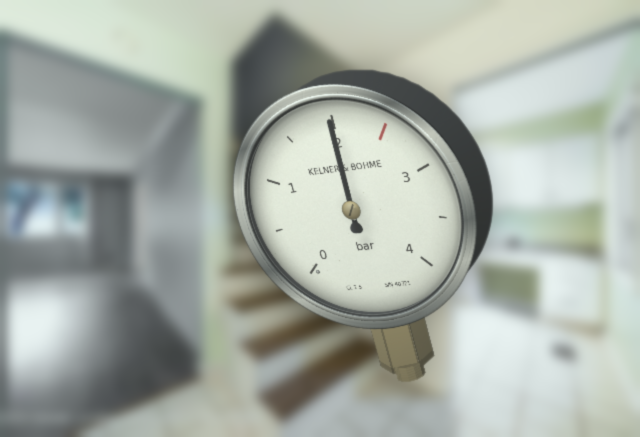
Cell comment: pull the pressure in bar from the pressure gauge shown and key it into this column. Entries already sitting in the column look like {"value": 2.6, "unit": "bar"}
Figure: {"value": 2, "unit": "bar"}
